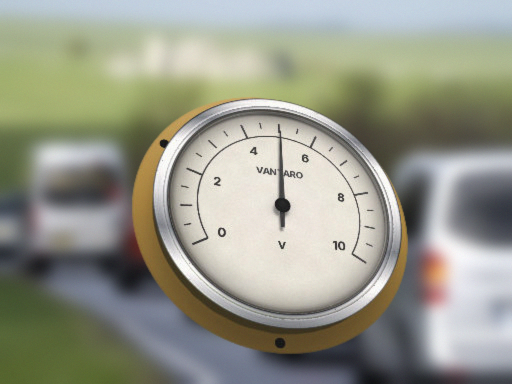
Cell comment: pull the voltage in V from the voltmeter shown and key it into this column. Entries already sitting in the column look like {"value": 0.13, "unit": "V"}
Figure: {"value": 5, "unit": "V"}
